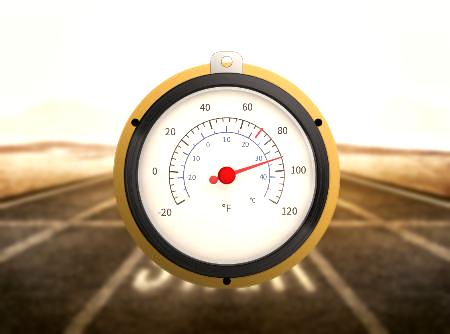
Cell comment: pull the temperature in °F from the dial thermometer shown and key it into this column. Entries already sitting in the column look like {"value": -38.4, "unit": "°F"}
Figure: {"value": 92, "unit": "°F"}
